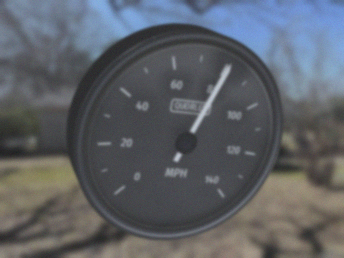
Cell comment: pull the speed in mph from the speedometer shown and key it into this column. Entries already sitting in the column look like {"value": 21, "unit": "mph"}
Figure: {"value": 80, "unit": "mph"}
